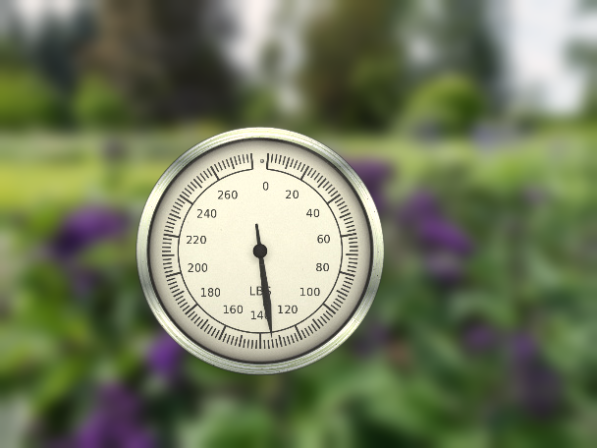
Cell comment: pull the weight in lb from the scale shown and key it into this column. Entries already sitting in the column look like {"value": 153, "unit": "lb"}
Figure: {"value": 134, "unit": "lb"}
